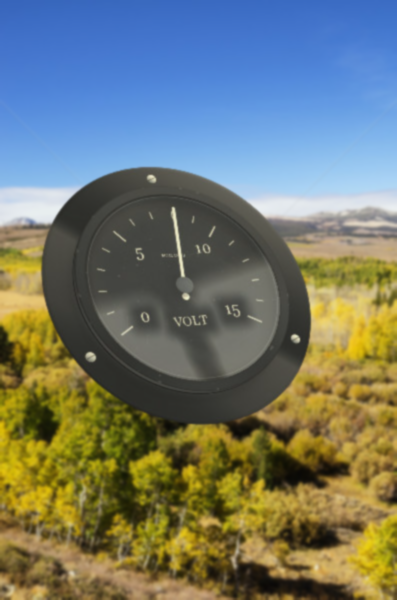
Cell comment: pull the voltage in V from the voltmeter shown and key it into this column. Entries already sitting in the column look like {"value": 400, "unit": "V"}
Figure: {"value": 8, "unit": "V"}
